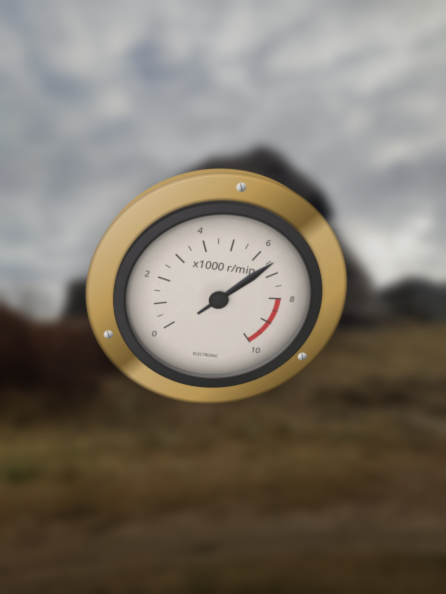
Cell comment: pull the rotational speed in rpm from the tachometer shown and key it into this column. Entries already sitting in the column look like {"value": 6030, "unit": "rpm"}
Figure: {"value": 6500, "unit": "rpm"}
